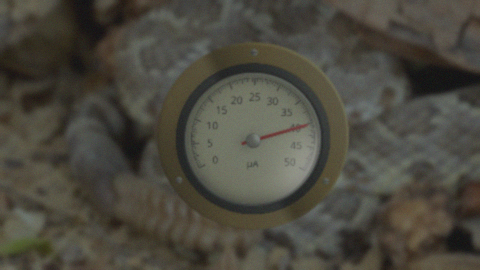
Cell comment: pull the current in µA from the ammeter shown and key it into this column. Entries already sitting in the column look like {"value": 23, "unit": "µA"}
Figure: {"value": 40, "unit": "µA"}
